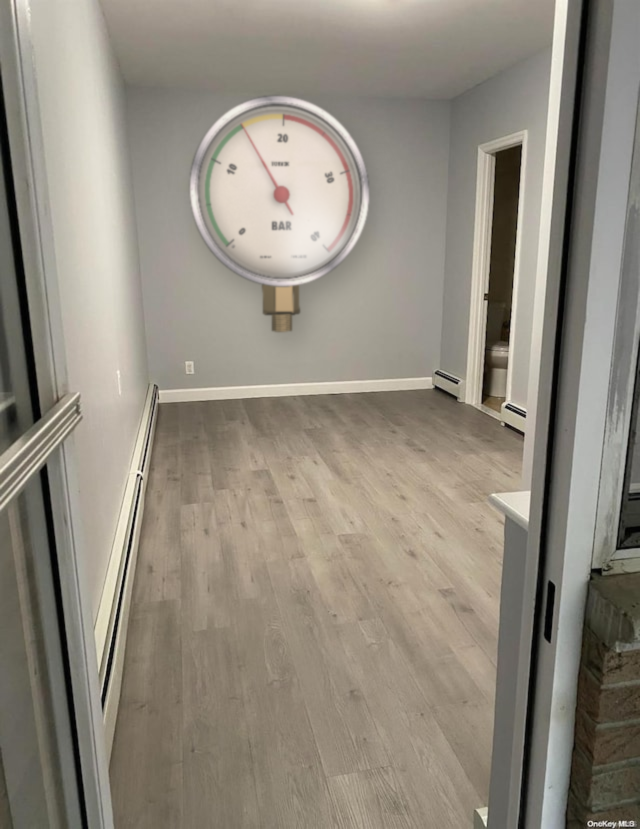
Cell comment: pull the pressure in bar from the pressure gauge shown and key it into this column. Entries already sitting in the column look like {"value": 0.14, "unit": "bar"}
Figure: {"value": 15, "unit": "bar"}
